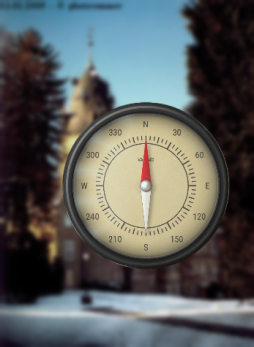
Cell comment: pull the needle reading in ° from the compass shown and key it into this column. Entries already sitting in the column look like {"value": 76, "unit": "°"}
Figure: {"value": 0, "unit": "°"}
